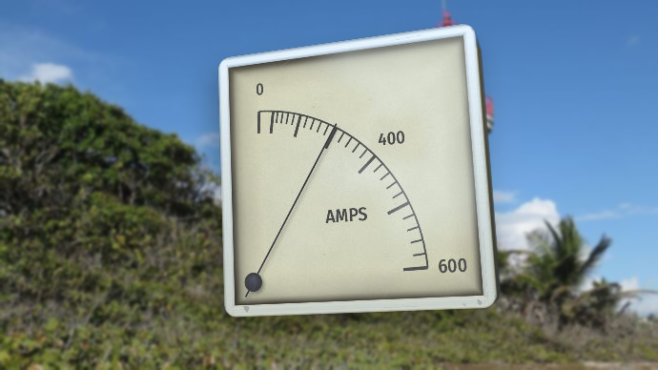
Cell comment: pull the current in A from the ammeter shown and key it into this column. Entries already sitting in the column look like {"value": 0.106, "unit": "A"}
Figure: {"value": 300, "unit": "A"}
